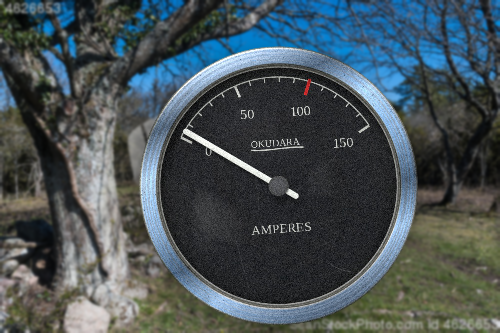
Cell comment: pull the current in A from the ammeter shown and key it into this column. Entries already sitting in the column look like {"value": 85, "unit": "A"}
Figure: {"value": 5, "unit": "A"}
